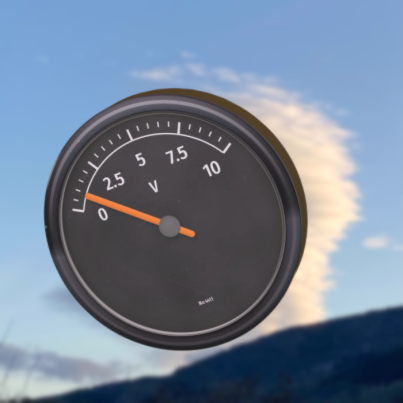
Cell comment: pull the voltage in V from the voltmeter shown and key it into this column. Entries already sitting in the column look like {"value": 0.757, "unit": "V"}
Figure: {"value": 1, "unit": "V"}
